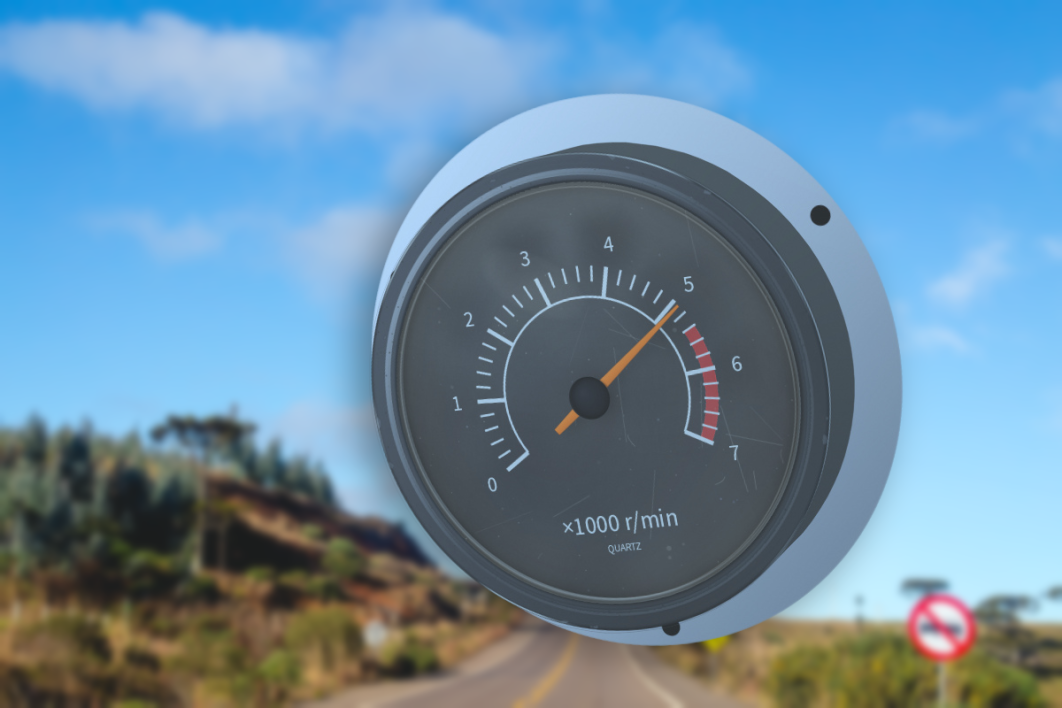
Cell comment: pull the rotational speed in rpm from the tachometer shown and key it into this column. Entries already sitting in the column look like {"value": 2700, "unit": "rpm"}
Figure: {"value": 5100, "unit": "rpm"}
